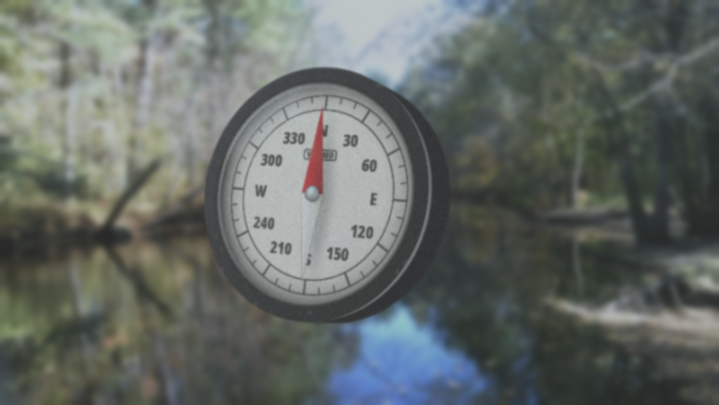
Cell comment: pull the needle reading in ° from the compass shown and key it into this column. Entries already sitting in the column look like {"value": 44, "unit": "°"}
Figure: {"value": 0, "unit": "°"}
